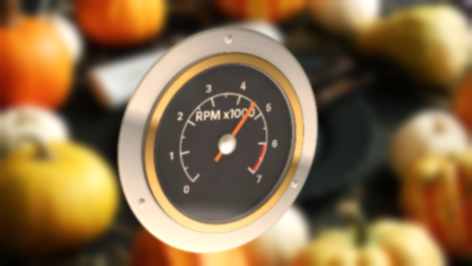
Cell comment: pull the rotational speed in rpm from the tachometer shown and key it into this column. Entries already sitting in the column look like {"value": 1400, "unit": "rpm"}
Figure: {"value": 4500, "unit": "rpm"}
